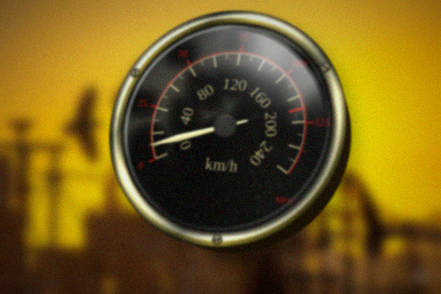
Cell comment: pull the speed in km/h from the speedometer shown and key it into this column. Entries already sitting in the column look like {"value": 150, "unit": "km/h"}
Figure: {"value": 10, "unit": "km/h"}
